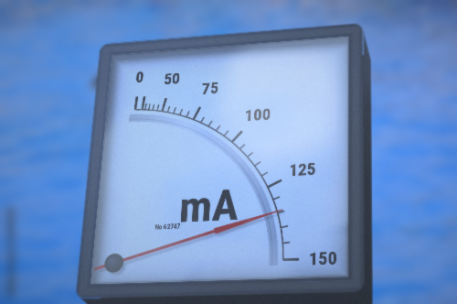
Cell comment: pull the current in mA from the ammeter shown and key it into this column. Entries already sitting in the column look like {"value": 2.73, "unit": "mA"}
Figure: {"value": 135, "unit": "mA"}
